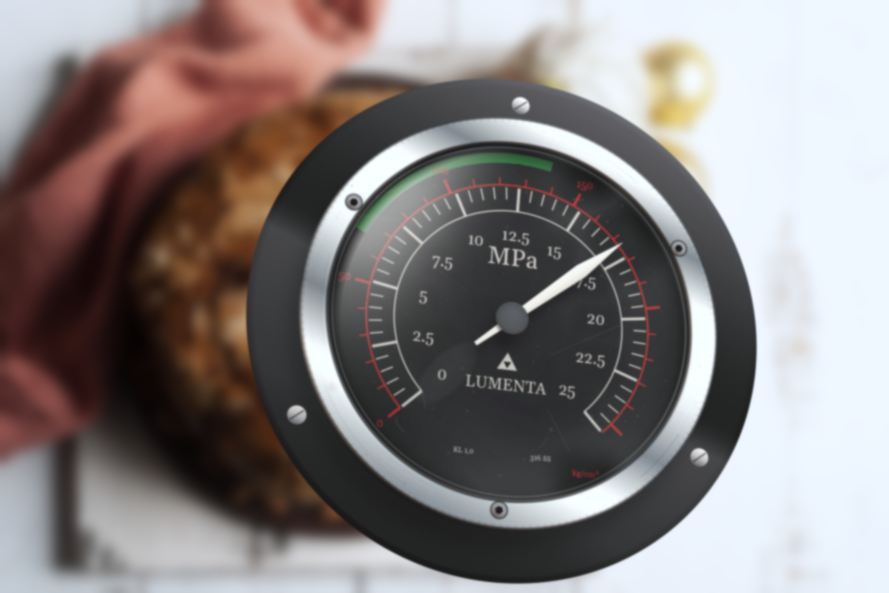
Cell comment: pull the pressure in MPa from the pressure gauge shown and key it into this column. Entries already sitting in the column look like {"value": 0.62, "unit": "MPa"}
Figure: {"value": 17, "unit": "MPa"}
